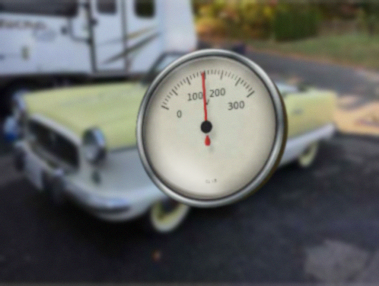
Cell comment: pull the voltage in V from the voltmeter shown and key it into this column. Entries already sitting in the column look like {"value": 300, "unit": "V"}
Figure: {"value": 150, "unit": "V"}
